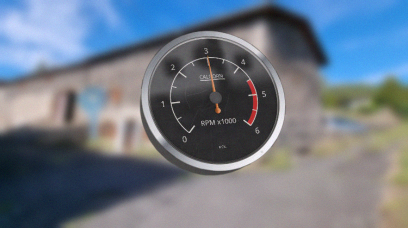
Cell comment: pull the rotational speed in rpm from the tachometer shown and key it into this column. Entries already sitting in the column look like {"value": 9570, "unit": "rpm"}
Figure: {"value": 3000, "unit": "rpm"}
